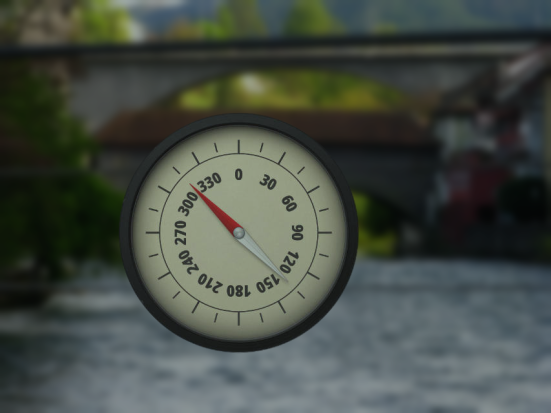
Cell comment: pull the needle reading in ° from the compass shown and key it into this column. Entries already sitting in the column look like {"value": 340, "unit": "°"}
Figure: {"value": 315, "unit": "°"}
